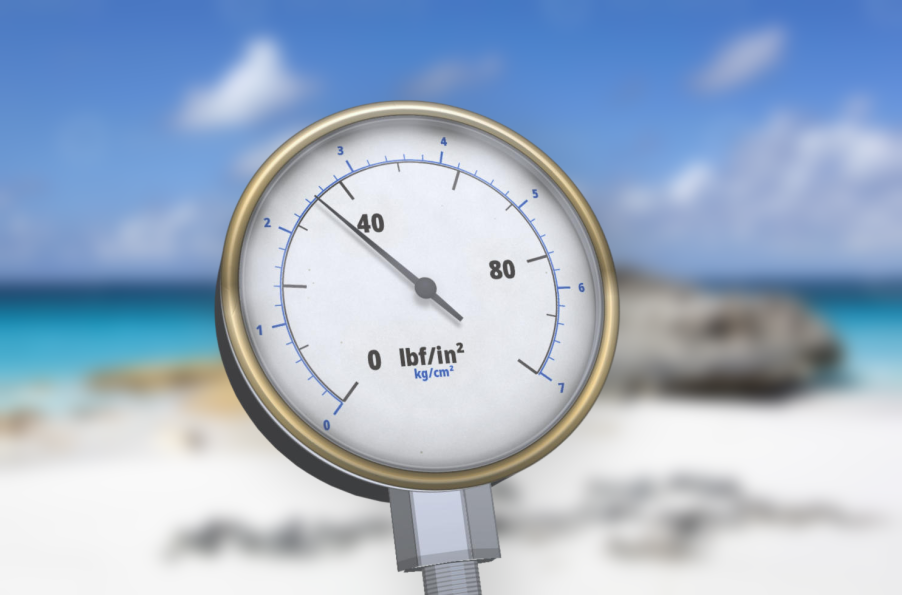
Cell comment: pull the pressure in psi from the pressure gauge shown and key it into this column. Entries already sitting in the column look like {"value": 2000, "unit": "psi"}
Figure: {"value": 35, "unit": "psi"}
